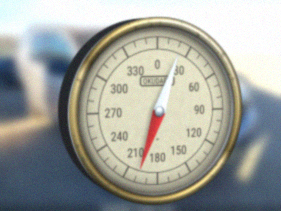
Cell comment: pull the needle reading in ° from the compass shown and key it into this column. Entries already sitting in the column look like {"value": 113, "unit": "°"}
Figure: {"value": 200, "unit": "°"}
